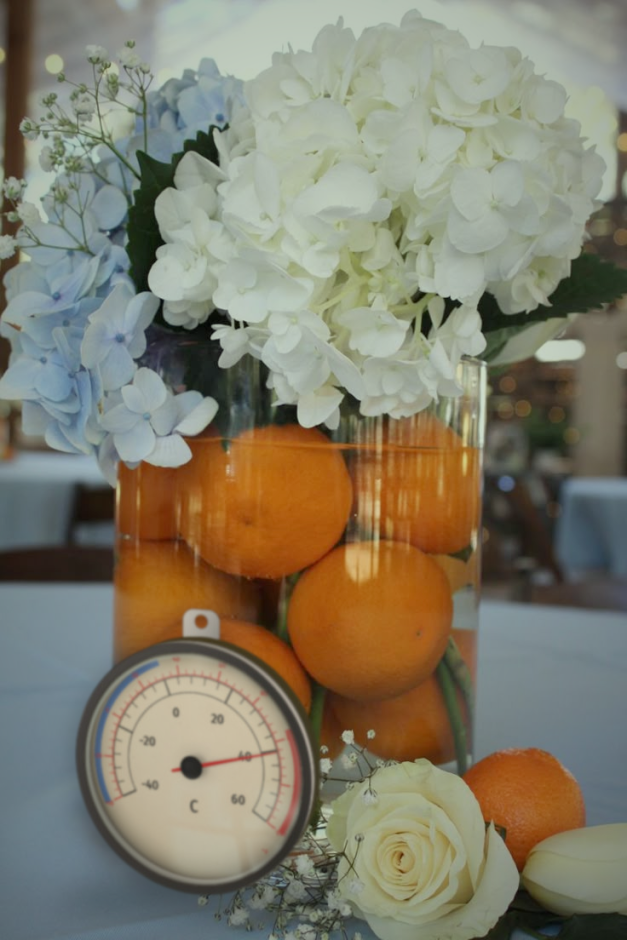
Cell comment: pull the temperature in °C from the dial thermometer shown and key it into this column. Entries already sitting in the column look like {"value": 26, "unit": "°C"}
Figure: {"value": 40, "unit": "°C"}
